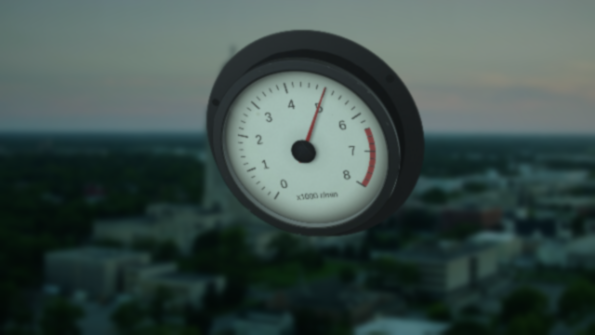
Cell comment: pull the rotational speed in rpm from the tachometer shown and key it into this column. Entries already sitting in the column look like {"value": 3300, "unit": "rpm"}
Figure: {"value": 5000, "unit": "rpm"}
